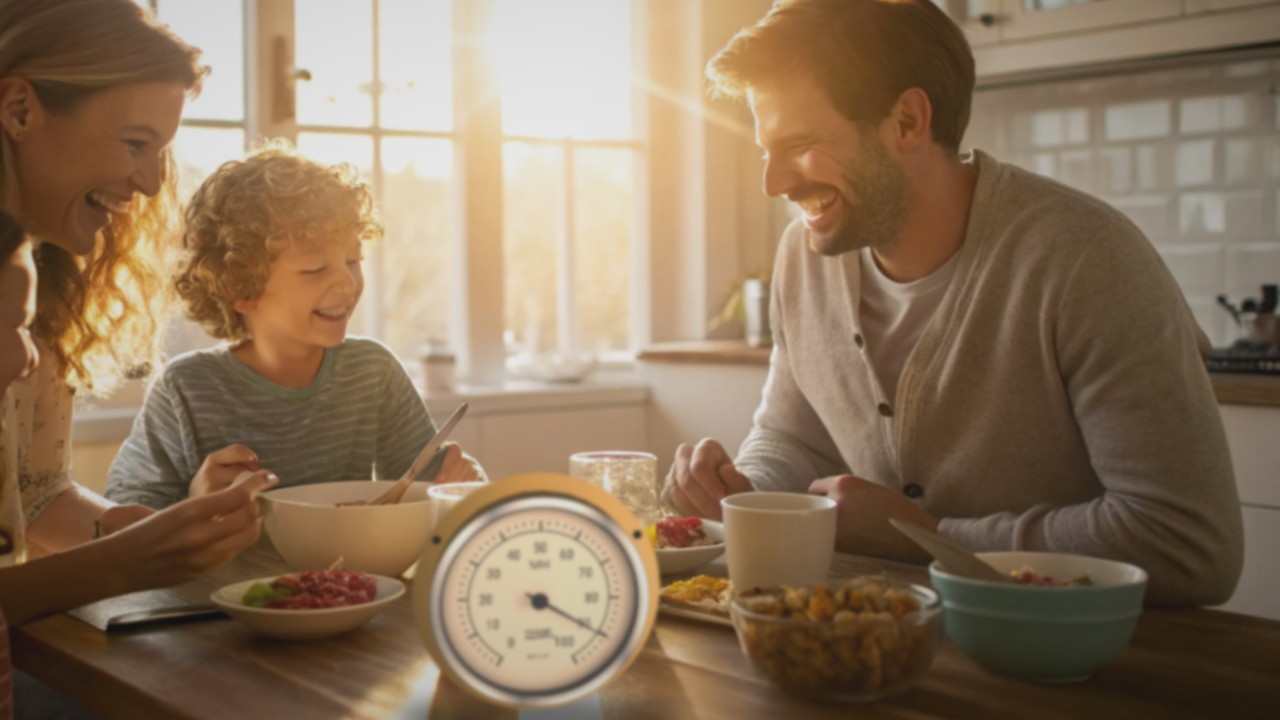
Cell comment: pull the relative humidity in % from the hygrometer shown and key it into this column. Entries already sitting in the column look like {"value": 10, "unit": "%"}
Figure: {"value": 90, "unit": "%"}
